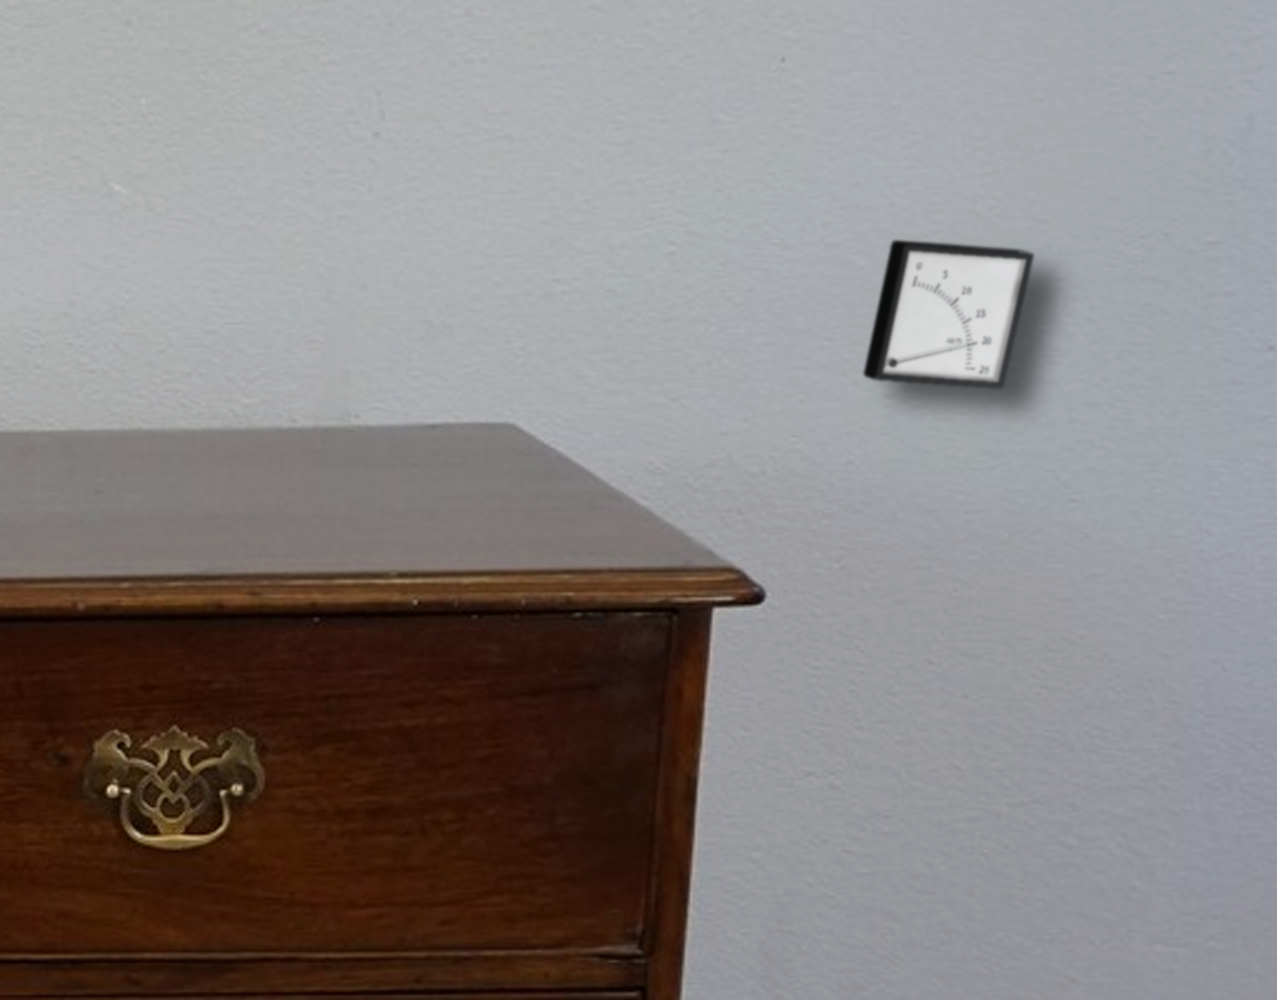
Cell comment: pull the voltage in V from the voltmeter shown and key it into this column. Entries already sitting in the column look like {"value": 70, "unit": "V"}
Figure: {"value": 20, "unit": "V"}
